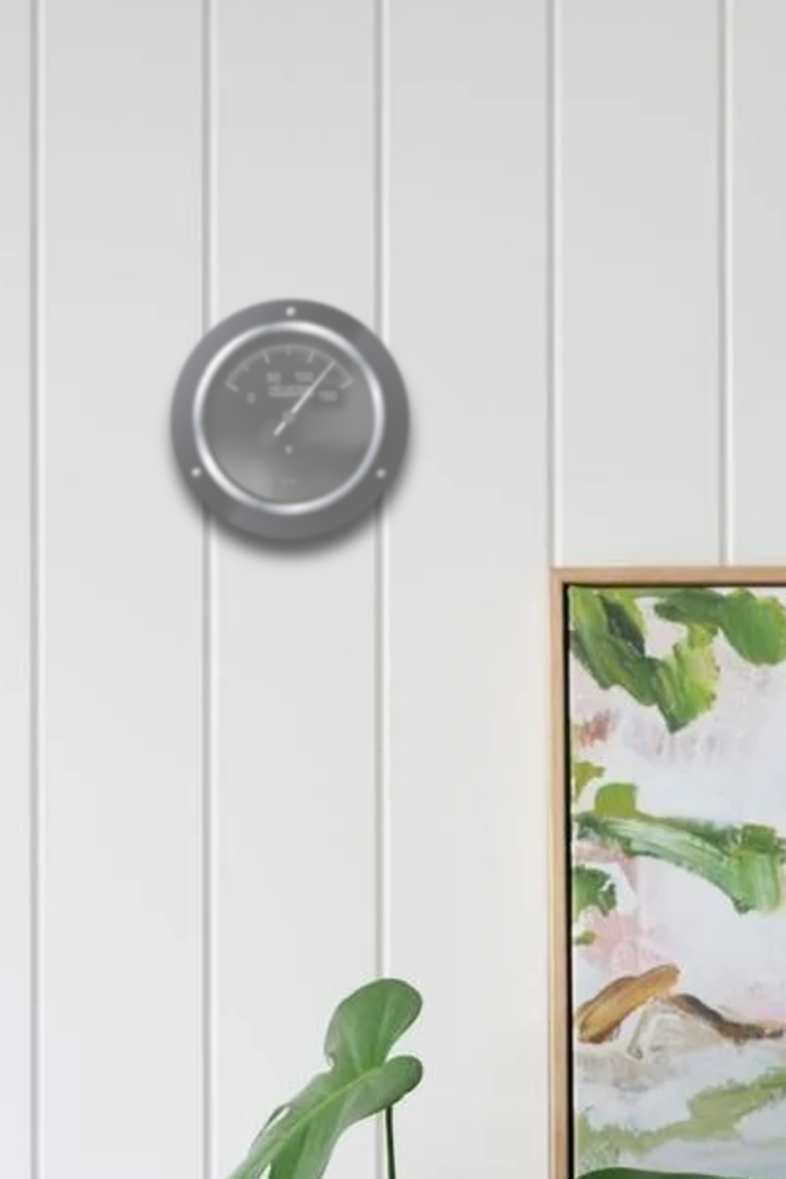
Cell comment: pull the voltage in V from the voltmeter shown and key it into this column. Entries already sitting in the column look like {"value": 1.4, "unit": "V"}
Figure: {"value": 125, "unit": "V"}
